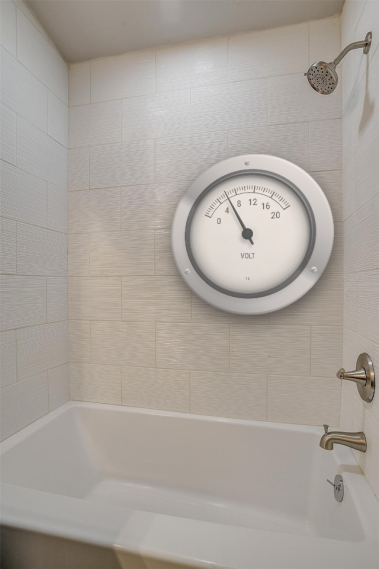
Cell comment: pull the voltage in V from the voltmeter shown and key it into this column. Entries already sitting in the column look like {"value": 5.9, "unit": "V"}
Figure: {"value": 6, "unit": "V"}
